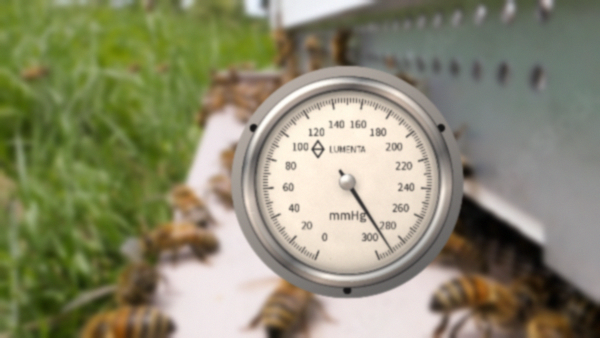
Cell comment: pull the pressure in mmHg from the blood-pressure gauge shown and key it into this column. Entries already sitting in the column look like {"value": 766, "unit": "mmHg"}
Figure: {"value": 290, "unit": "mmHg"}
